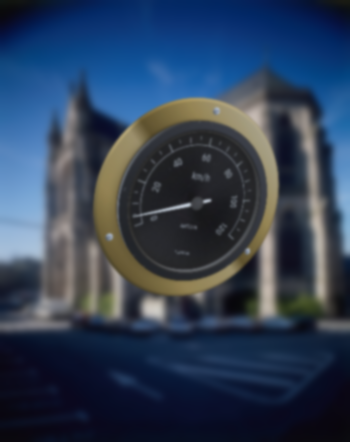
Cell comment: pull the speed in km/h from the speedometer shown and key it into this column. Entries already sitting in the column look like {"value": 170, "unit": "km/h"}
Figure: {"value": 5, "unit": "km/h"}
